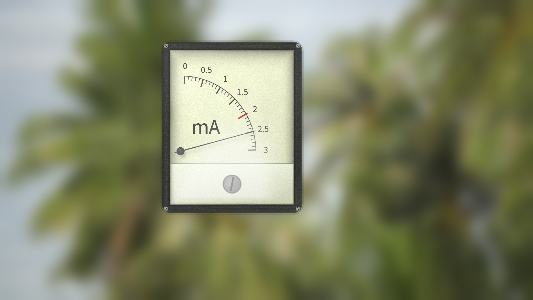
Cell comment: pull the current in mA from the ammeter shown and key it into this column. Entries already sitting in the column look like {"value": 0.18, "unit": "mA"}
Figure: {"value": 2.5, "unit": "mA"}
